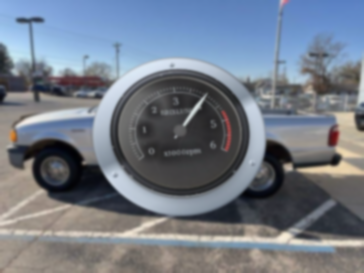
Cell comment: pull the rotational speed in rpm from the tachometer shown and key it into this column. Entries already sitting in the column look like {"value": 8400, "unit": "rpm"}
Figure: {"value": 4000, "unit": "rpm"}
